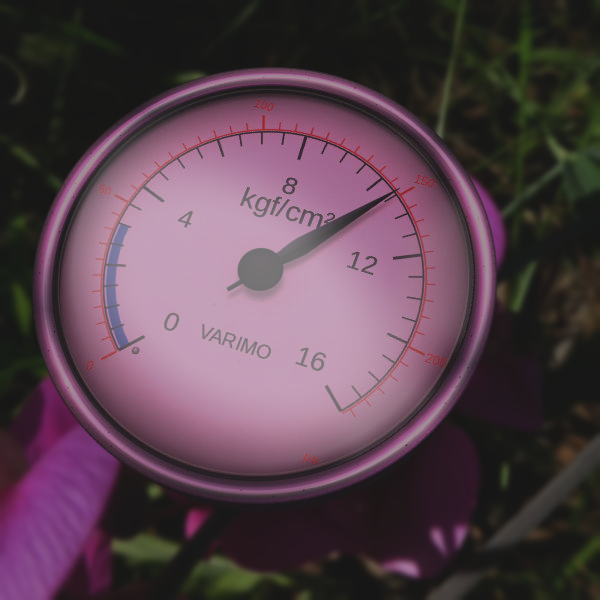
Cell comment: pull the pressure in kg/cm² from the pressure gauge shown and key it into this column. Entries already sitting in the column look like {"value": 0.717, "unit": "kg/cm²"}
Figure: {"value": 10.5, "unit": "kg/cm²"}
